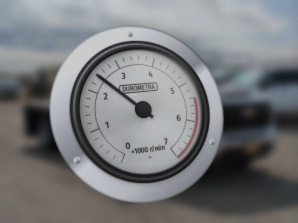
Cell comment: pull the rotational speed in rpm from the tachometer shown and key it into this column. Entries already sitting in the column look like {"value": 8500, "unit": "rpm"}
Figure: {"value": 2400, "unit": "rpm"}
